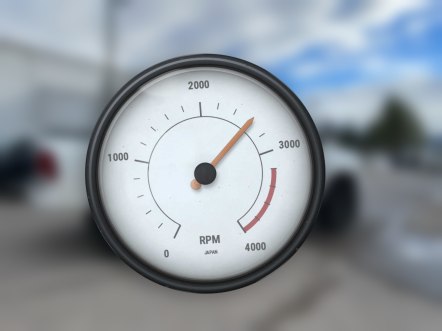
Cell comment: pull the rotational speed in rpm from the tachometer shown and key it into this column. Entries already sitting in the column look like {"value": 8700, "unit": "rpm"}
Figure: {"value": 2600, "unit": "rpm"}
